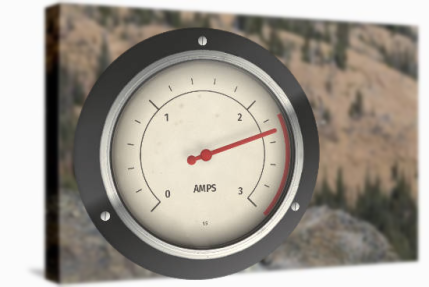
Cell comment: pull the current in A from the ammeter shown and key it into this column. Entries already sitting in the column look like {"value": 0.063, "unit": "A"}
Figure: {"value": 2.3, "unit": "A"}
